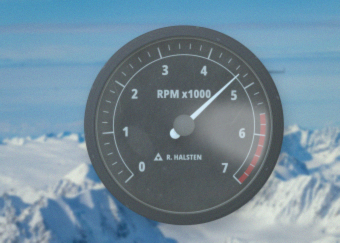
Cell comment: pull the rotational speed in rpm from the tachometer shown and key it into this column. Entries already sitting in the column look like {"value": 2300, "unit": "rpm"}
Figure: {"value": 4700, "unit": "rpm"}
